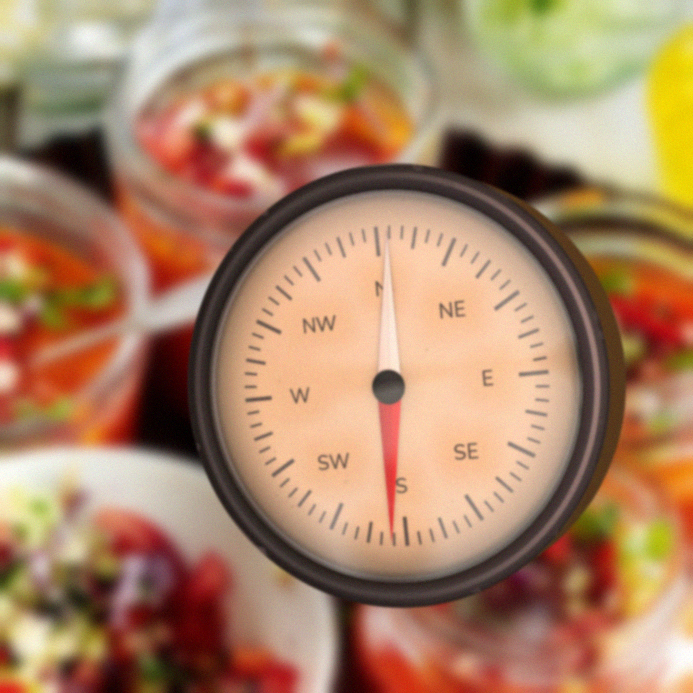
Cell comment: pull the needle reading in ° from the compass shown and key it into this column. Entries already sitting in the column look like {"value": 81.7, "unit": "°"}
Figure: {"value": 185, "unit": "°"}
